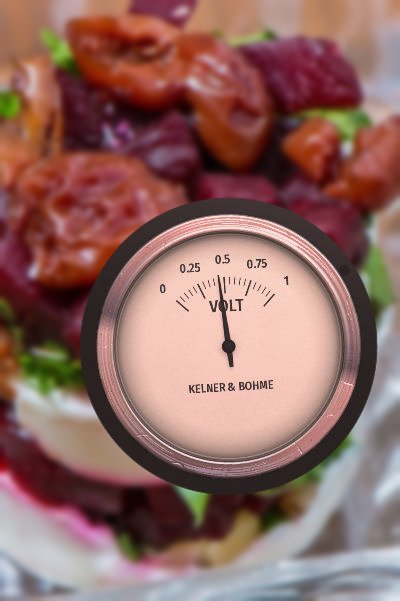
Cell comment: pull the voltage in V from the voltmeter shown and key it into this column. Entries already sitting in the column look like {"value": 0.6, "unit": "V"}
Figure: {"value": 0.45, "unit": "V"}
